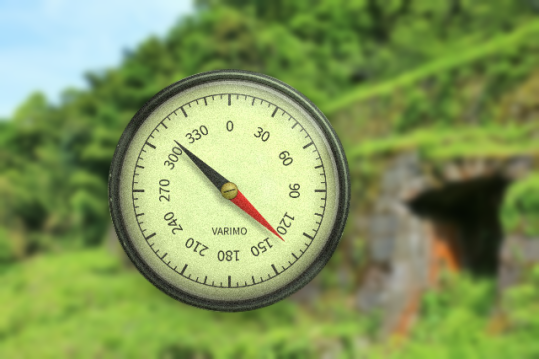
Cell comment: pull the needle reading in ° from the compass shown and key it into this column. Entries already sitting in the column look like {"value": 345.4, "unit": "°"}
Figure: {"value": 132.5, "unit": "°"}
